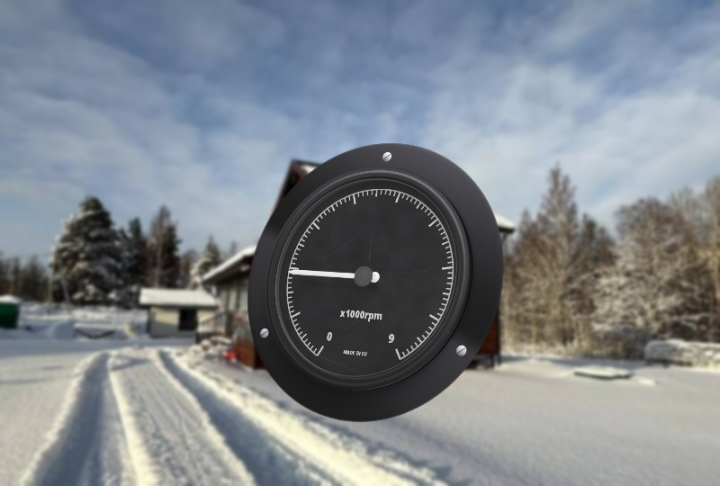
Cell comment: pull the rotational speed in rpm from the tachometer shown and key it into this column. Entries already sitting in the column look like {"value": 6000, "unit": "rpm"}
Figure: {"value": 1900, "unit": "rpm"}
